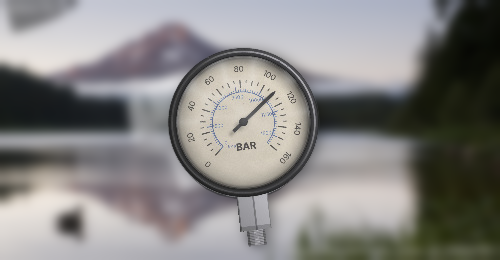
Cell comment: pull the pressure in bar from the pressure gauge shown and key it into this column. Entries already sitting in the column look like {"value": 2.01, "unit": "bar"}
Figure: {"value": 110, "unit": "bar"}
